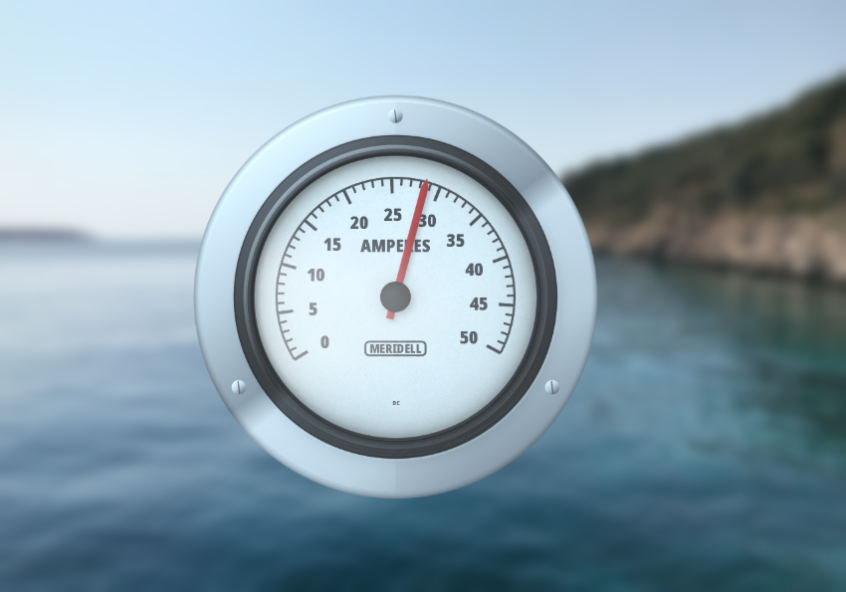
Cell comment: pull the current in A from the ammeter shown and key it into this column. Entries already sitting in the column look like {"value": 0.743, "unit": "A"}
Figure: {"value": 28.5, "unit": "A"}
